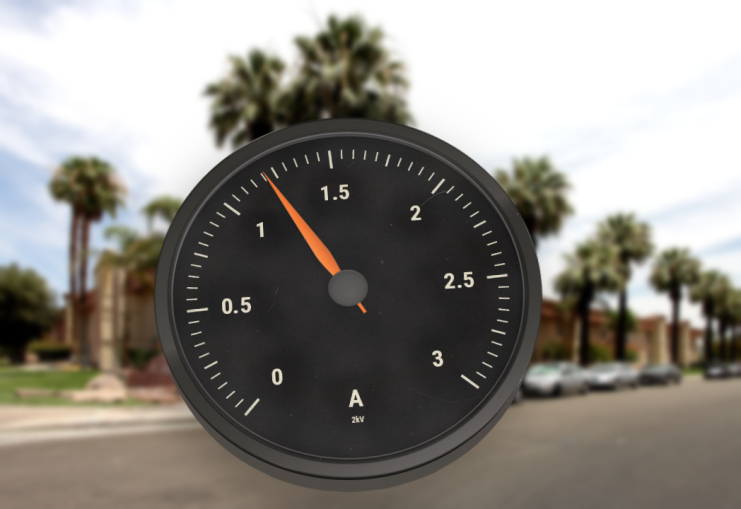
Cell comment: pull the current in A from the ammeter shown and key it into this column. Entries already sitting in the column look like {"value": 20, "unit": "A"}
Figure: {"value": 1.2, "unit": "A"}
